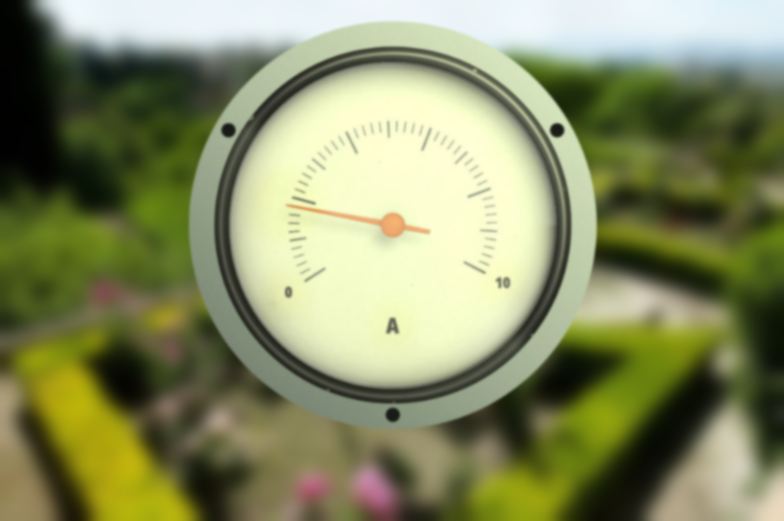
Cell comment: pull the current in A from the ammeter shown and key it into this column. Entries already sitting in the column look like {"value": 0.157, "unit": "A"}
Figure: {"value": 1.8, "unit": "A"}
